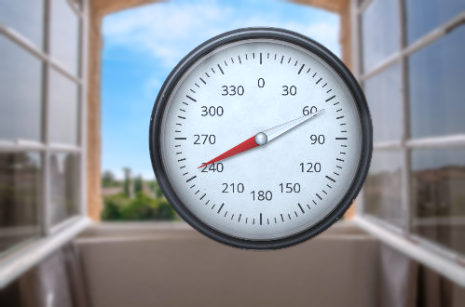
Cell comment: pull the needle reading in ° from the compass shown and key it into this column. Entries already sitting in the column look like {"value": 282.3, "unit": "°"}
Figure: {"value": 245, "unit": "°"}
